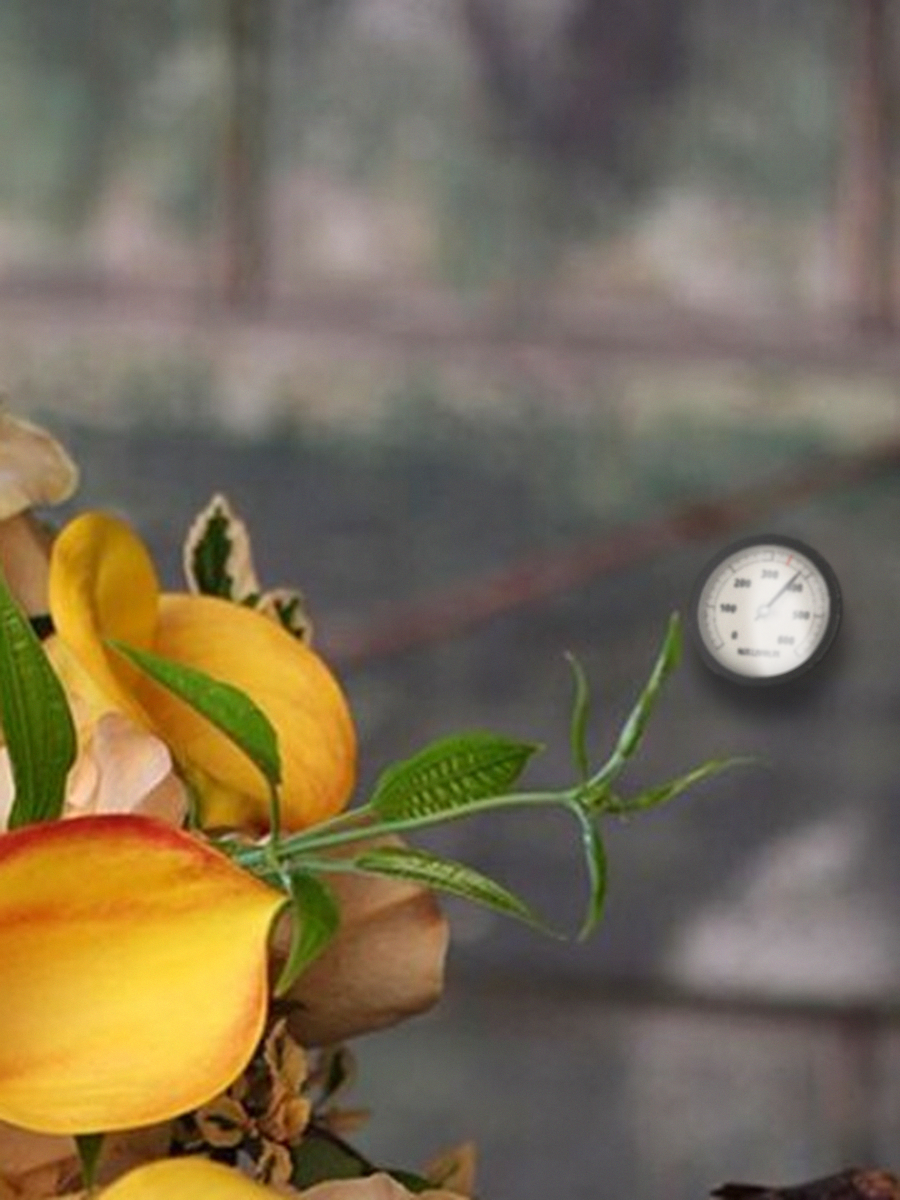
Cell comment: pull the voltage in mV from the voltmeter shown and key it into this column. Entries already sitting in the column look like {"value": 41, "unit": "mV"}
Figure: {"value": 380, "unit": "mV"}
